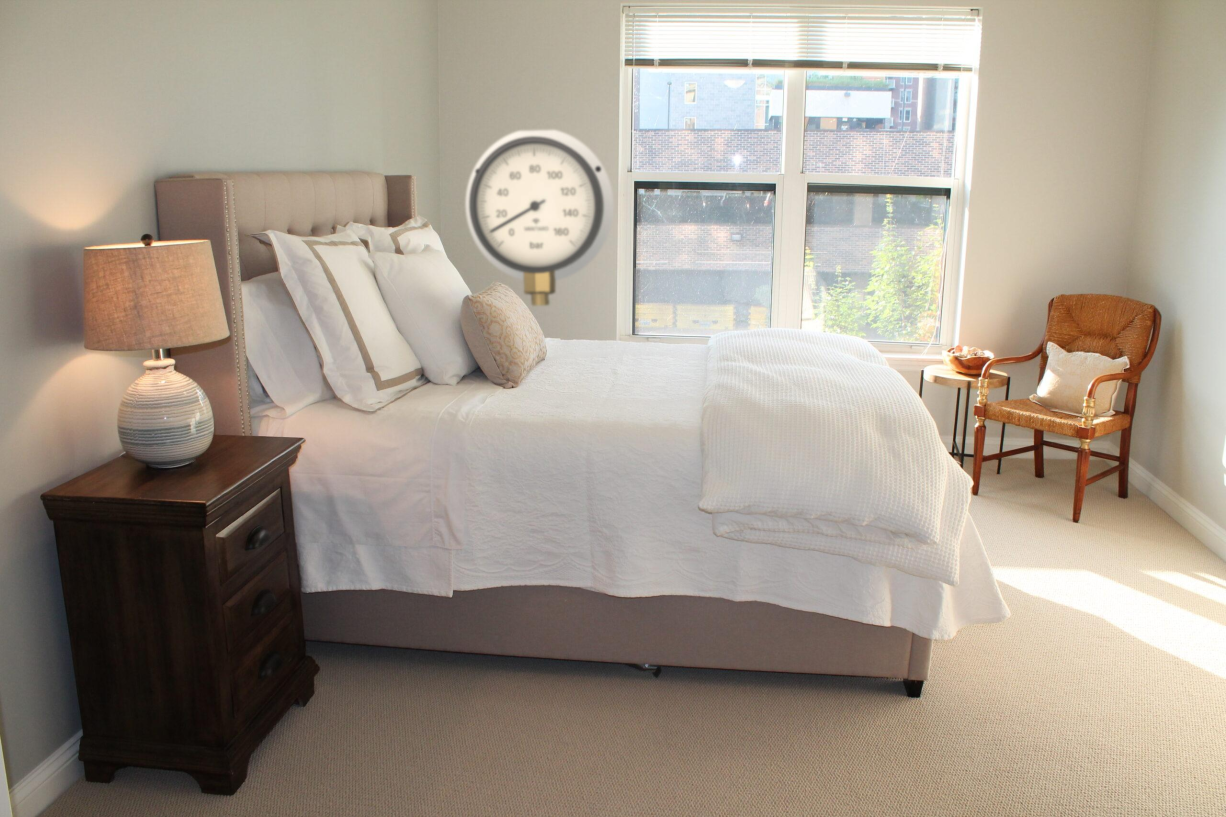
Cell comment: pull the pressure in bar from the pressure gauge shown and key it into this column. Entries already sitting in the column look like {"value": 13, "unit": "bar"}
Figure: {"value": 10, "unit": "bar"}
